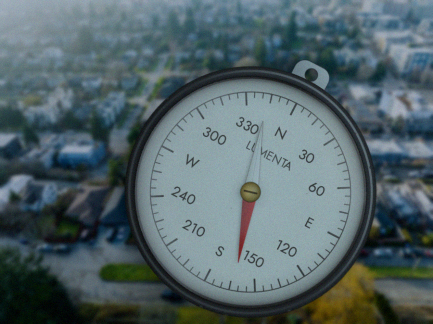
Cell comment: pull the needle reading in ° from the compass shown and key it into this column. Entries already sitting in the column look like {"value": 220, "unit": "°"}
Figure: {"value": 162.5, "unit": "°"}
